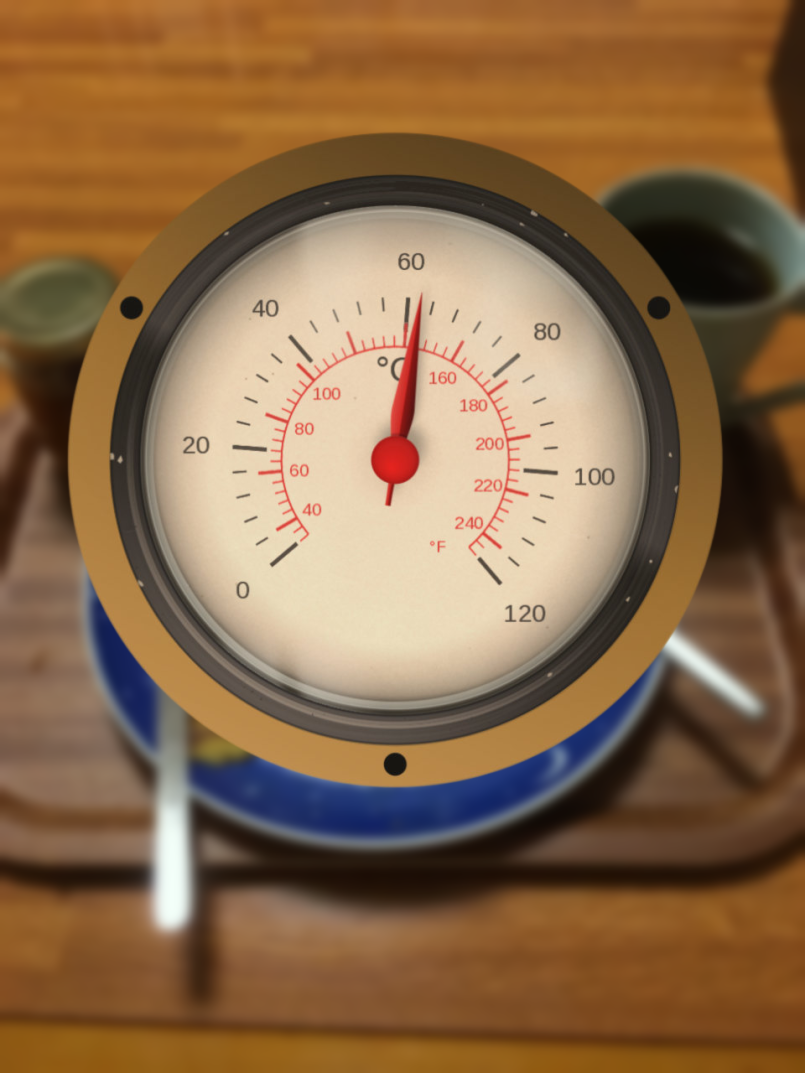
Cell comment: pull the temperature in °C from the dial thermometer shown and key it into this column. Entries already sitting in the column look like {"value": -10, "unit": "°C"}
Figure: {"value": 62, "unit": "°C"}
